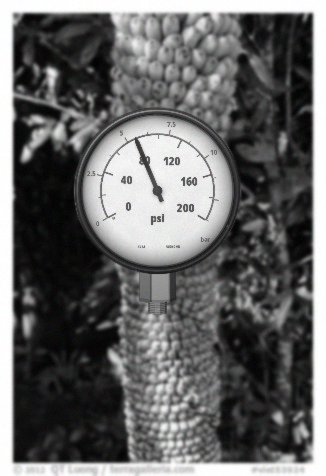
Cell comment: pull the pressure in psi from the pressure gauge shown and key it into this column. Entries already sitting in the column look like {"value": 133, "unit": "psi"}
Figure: {"value": 80, "unit": "psi"}
